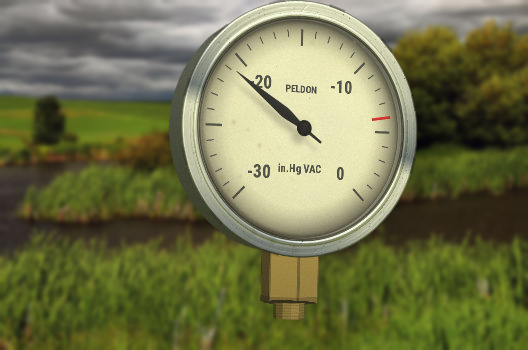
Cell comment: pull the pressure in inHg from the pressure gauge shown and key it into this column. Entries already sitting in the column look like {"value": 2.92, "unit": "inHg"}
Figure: {"value": -21, "unit": "inHg"}
